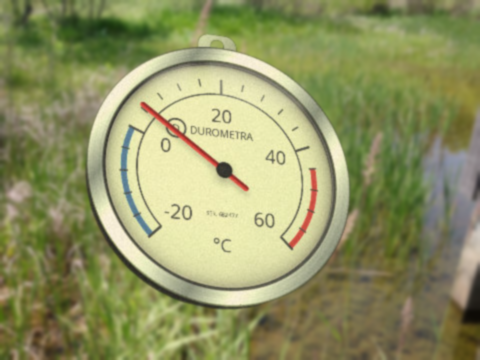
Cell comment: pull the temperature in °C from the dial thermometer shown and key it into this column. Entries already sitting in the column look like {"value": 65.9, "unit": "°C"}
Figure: {"value": 4, "unit": "°C"}
